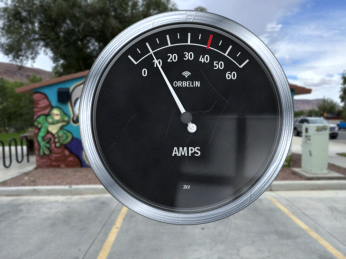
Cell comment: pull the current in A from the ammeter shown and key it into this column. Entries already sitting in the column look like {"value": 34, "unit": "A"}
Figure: {"value": 10, "unit": "A"}
